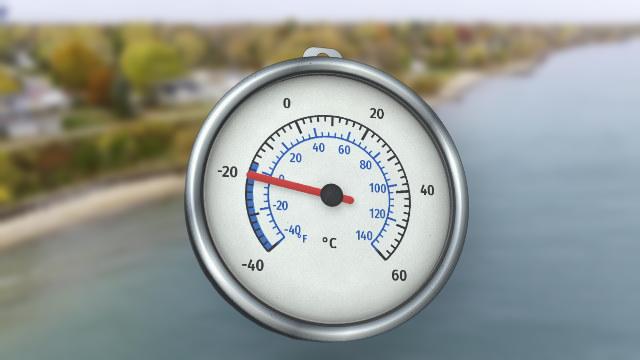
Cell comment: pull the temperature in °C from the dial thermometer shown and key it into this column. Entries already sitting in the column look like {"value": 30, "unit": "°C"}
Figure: {"value": -20, "unit": "°C"}
